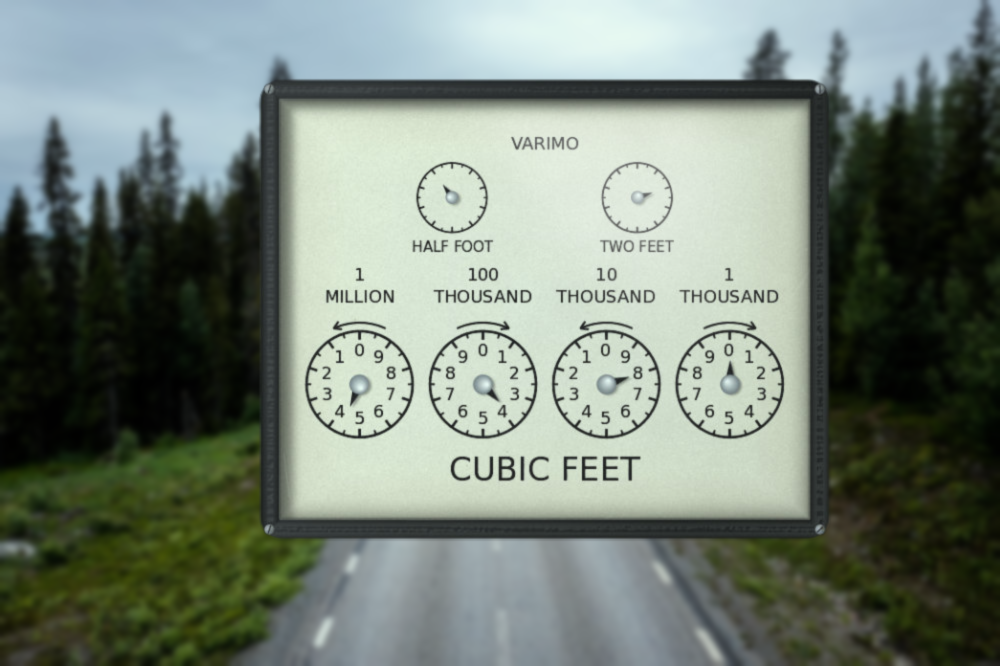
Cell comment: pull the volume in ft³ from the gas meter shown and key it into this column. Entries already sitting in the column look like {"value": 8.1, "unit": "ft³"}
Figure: {"value": 438000, "unit": "ft³"}
